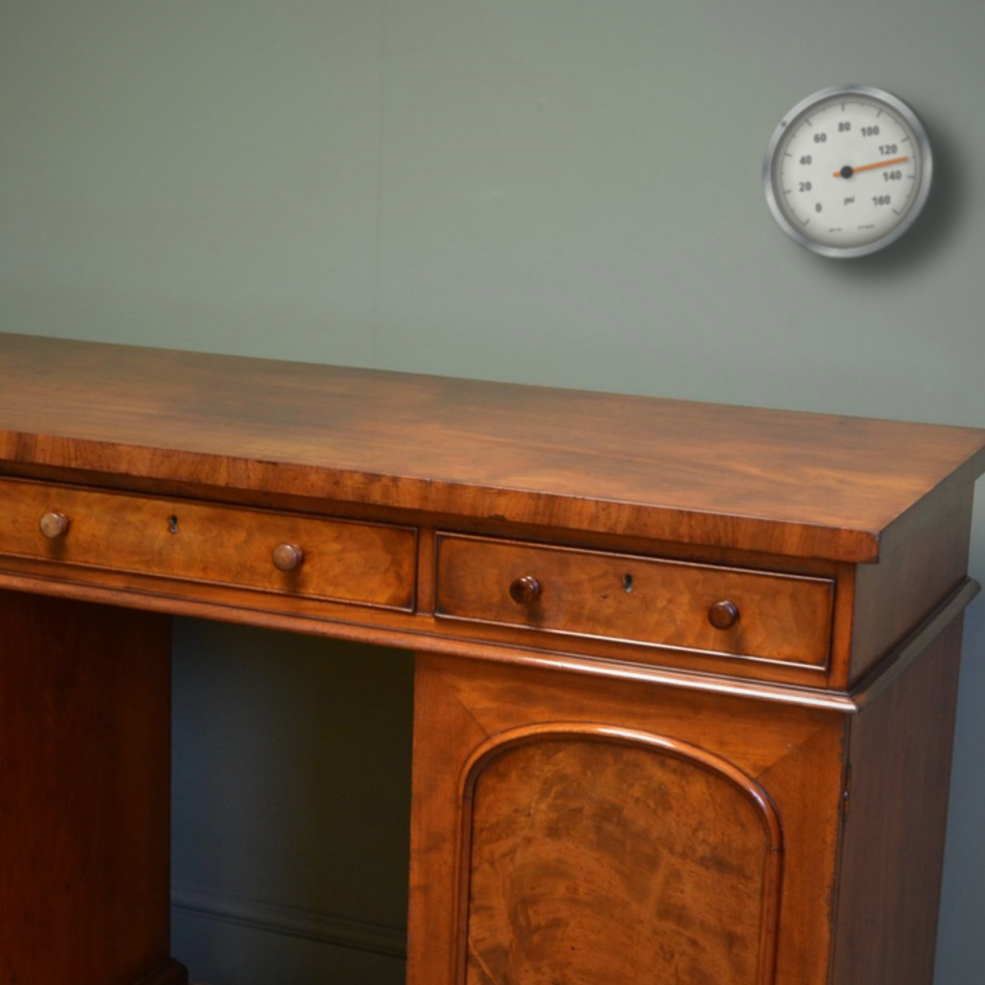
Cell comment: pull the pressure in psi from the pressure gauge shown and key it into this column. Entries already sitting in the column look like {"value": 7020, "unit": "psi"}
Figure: {"value": 130, "unit": "psi"}
